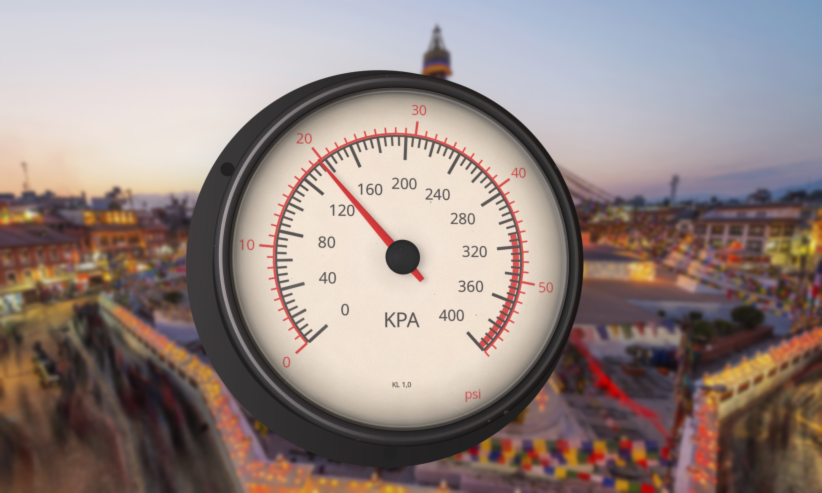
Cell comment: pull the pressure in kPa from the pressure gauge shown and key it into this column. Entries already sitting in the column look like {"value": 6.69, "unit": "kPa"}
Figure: {"value": 135, "unit": "kPa"}
